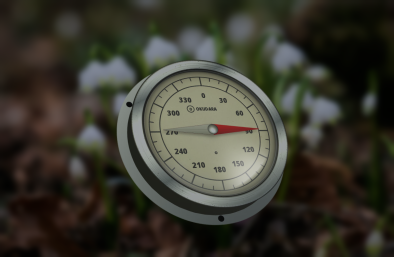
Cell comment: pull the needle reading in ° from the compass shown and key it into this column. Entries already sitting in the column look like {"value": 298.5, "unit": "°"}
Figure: {"value": 90, "unit": "°"}
